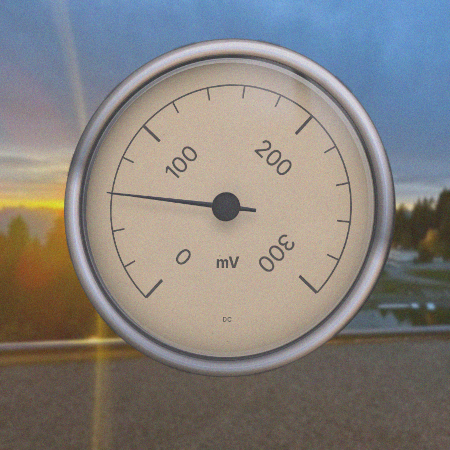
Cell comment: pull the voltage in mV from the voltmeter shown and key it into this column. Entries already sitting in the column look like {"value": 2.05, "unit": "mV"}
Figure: {"value": 60, "unit": "mV"}
